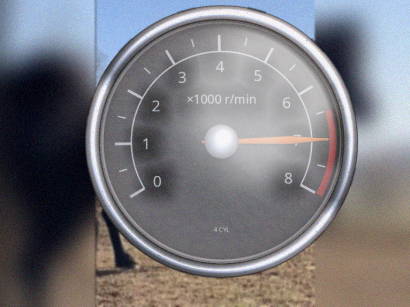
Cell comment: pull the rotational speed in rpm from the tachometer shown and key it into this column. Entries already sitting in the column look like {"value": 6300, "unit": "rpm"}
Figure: {"value": 7000, "unit": "rpm"}
